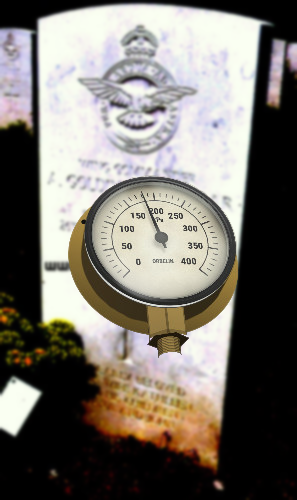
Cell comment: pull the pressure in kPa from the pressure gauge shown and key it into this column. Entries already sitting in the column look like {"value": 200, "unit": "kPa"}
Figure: {"value": 180, "unit": "kPa"}
